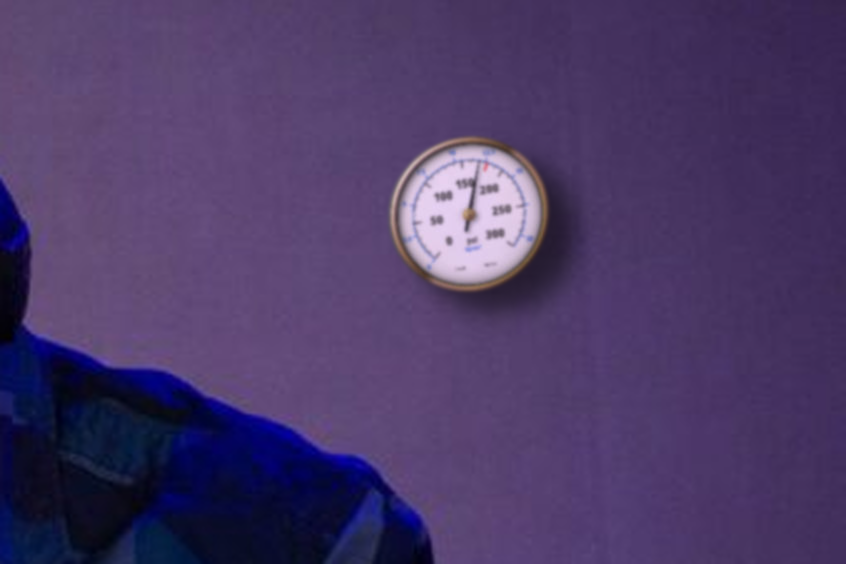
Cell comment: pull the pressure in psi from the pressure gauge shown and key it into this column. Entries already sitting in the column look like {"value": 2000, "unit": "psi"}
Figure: {"value": 170, "unit": "psi"}
